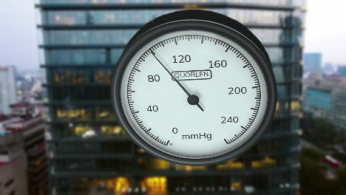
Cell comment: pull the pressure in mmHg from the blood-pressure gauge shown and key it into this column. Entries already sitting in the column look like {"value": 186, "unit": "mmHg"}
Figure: {"value": 100, "unit": "mmHg"}
